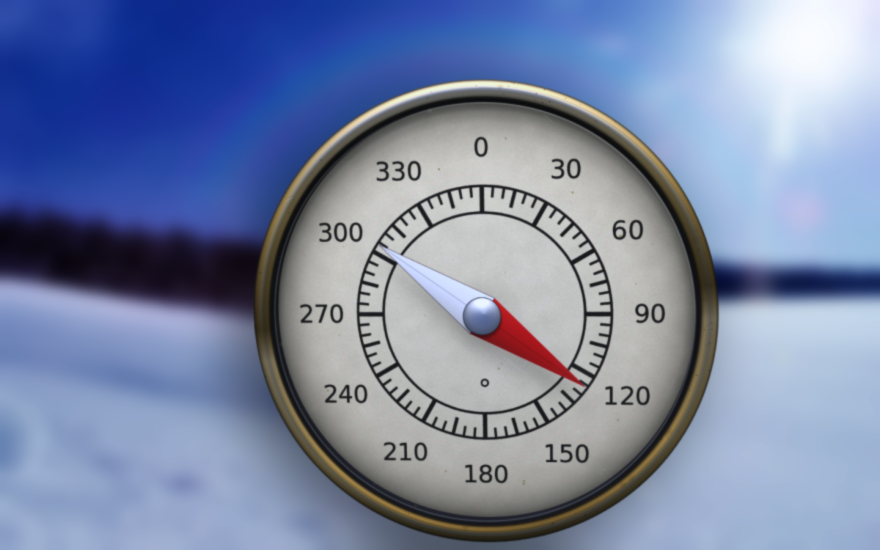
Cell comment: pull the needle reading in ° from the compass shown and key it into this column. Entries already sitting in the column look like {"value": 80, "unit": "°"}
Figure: {"value": 125, "unit": "°"}
